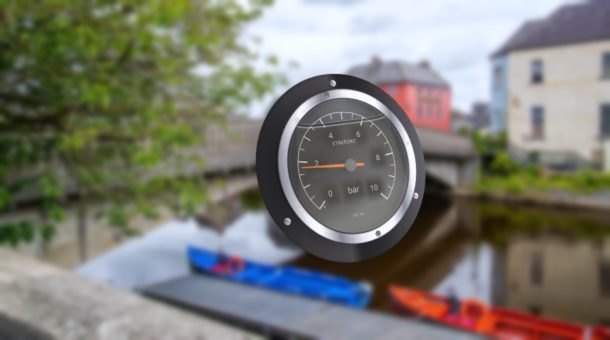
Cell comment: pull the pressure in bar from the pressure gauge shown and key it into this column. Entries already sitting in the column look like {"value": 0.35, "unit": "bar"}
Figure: {"value": 1.75, "unit": "bar"}
